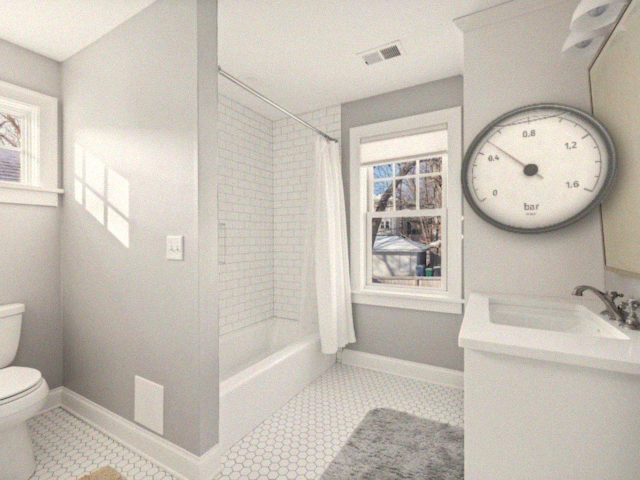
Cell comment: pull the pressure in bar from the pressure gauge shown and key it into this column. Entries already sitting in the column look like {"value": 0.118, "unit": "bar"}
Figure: {"value": 0.5, "unit": "bar"}
